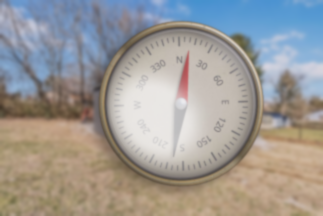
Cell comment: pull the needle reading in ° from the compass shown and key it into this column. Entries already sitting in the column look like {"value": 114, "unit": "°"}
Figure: {"value": 10, "unit": "°"}
